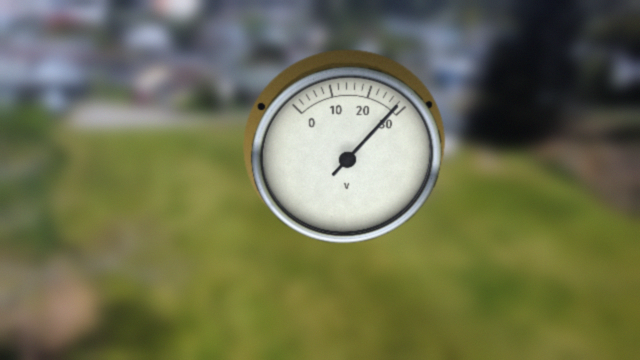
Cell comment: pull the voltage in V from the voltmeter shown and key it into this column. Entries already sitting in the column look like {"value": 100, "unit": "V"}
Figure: {"value": 28, "unit": "V"}
